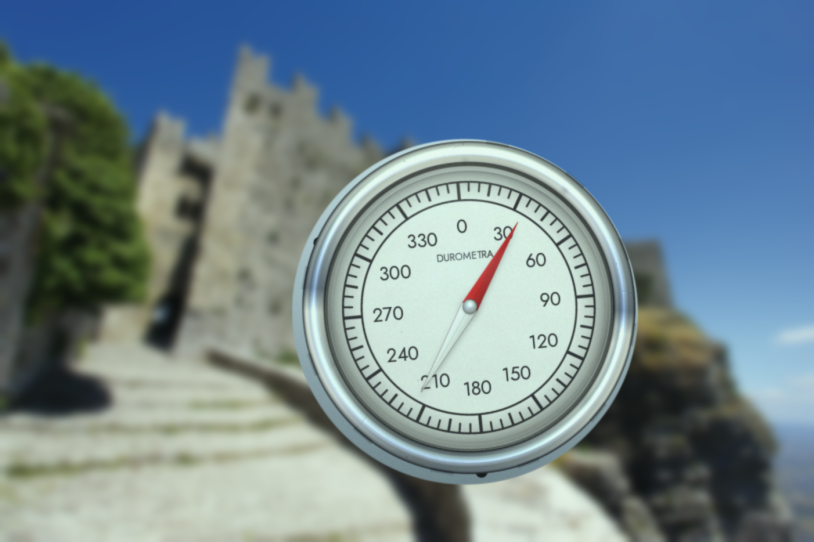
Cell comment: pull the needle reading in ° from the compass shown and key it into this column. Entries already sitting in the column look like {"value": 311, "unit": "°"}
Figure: {"value": 35, "unit": "°"}
